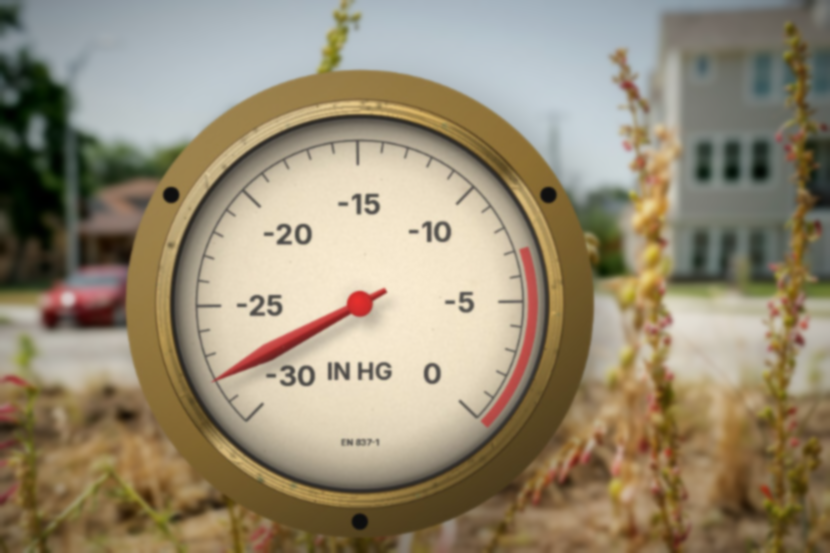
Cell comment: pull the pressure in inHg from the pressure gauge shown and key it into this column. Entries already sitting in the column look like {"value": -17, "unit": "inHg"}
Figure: {"value": -28, "unit": "inHg"}
